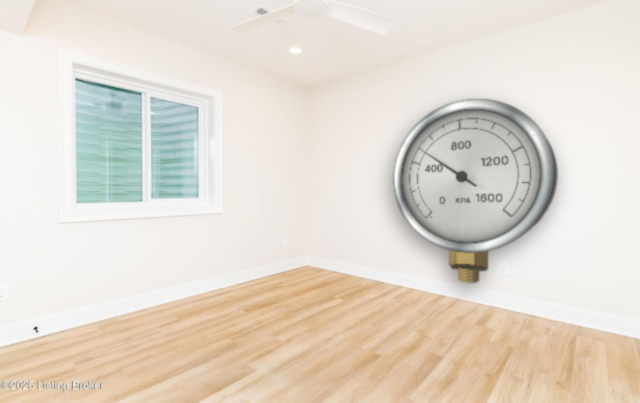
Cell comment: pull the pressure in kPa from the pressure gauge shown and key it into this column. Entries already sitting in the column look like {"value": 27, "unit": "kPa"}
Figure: {"value": 500, "unit": "kPa"}
